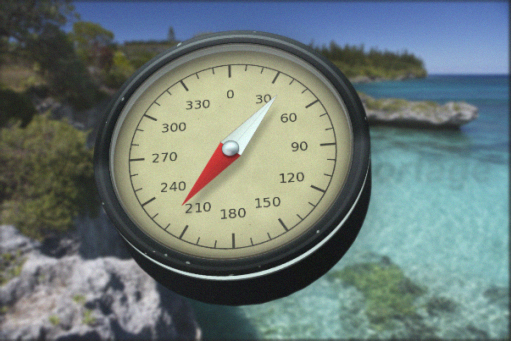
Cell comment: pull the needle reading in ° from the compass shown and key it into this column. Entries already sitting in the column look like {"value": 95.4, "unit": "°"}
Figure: {"value": 220, "unit": "°"}
